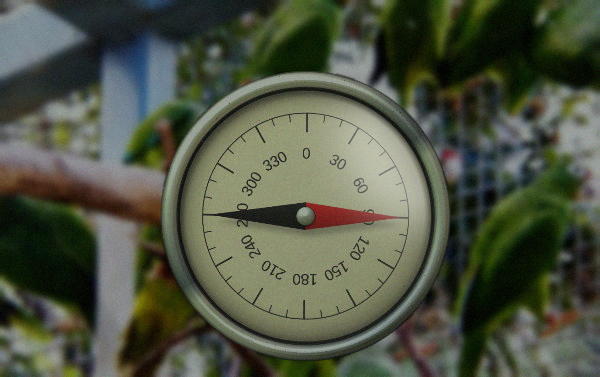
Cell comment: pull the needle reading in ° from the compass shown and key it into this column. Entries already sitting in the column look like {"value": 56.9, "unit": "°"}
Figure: {"value": 90, "unit": "°"}
